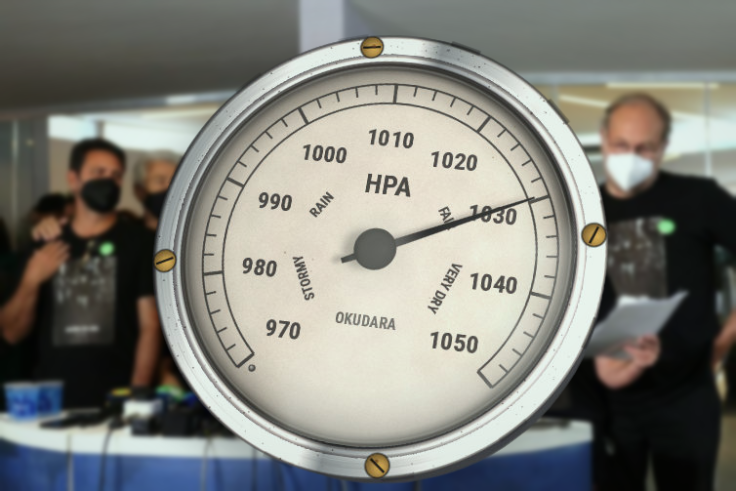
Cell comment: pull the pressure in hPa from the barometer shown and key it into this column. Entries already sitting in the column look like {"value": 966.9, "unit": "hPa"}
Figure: {"value": 1030, "unit": "hPa"}
